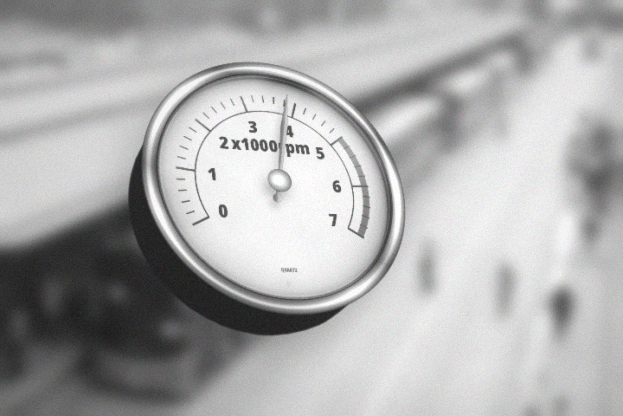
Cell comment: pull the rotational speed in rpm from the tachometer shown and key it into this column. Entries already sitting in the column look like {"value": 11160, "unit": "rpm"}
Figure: {"value": 3800, "unit": "rpm"}
